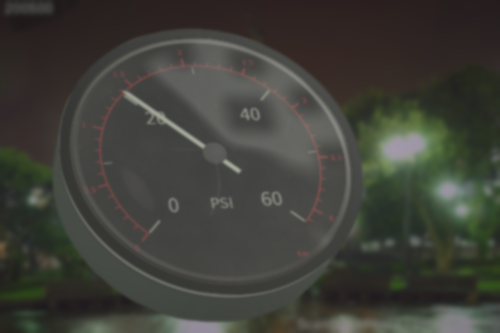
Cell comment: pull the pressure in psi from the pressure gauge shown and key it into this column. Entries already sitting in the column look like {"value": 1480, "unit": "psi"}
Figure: {"value": 20, "unit": "psi"}
